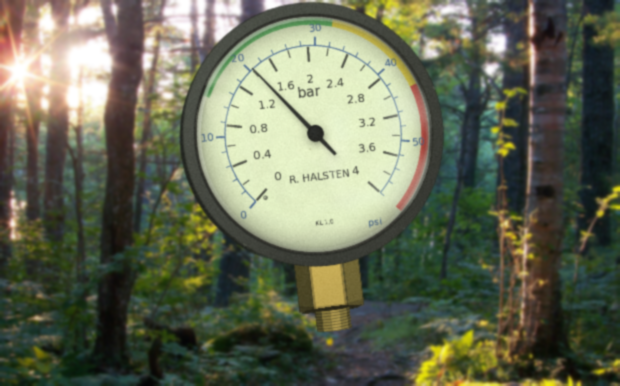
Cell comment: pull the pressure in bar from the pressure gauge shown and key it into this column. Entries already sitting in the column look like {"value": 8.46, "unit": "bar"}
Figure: {"value": 1.4, "unit": "bar"}
